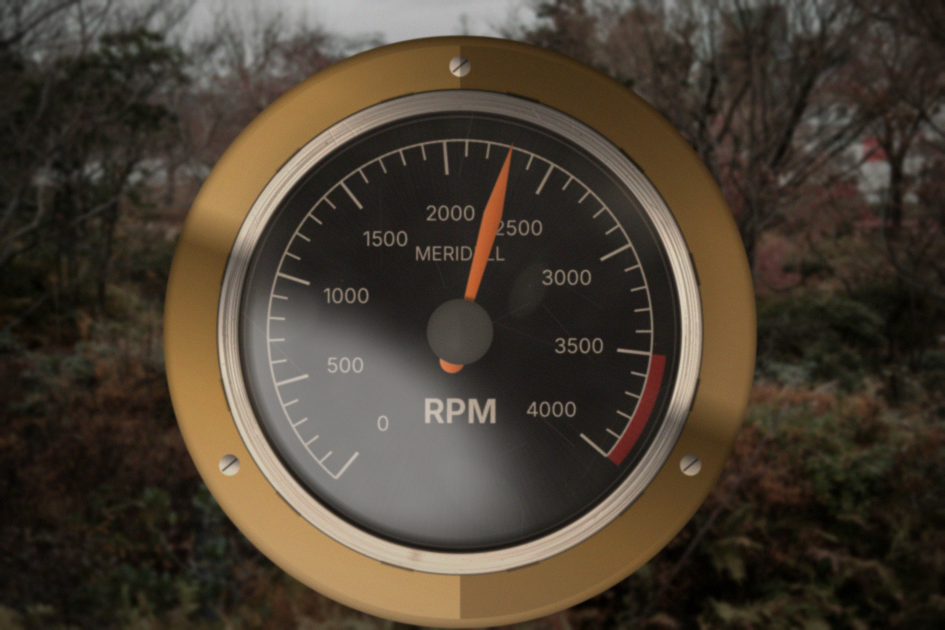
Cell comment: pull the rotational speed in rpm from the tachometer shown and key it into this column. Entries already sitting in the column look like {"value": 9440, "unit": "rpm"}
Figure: {"value": 2300, "unit": "rpm"}
